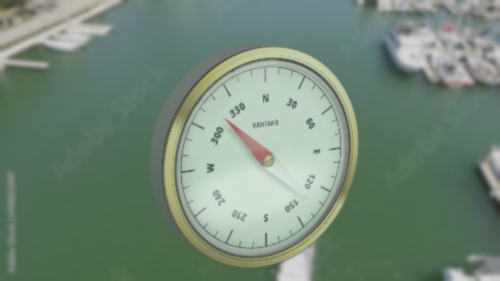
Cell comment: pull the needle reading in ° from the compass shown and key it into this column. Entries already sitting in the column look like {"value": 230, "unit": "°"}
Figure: {"value": 315, "unit": "°"}
